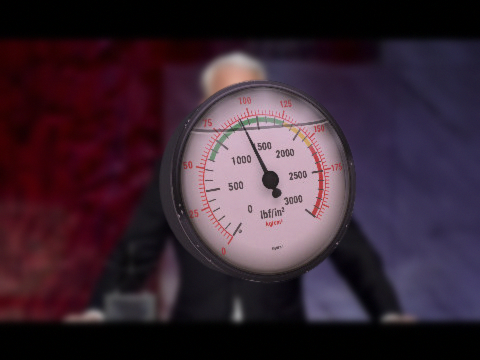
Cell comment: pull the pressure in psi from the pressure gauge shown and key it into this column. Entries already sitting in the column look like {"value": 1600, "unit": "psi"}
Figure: {"value": 1300, "unit": "psi"}
